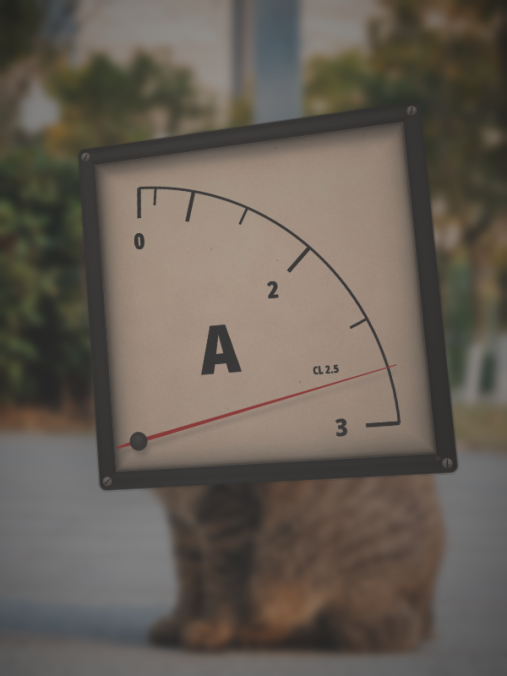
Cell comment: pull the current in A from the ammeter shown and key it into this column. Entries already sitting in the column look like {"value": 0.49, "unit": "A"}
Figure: {"value": 2.75, "unit": "A"}
